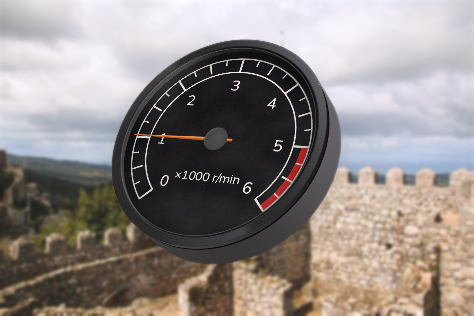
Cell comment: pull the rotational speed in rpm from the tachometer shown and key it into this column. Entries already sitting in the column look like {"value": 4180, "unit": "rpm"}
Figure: {"value": 1000, "unit": "rpm"}
